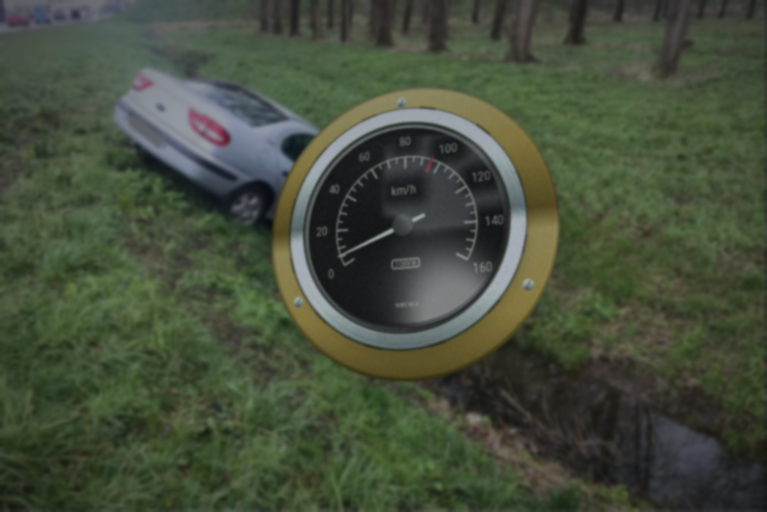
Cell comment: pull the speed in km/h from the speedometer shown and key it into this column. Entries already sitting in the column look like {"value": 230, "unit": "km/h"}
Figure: {"value": 5, "unit": "km/h"}
